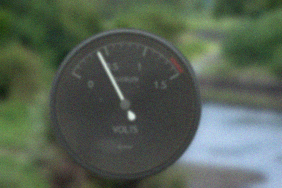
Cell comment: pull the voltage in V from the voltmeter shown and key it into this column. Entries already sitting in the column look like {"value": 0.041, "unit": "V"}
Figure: {"value": 0.4, "unit": "V"}
